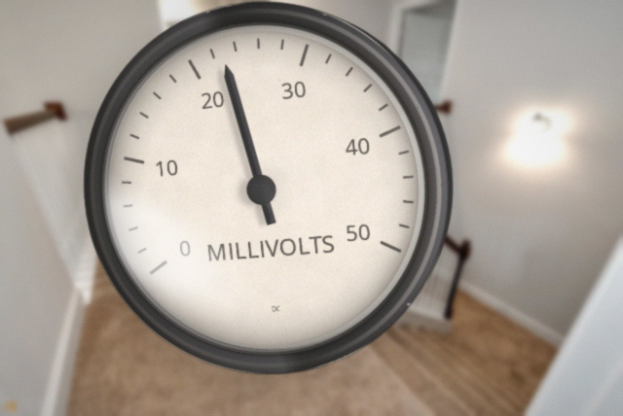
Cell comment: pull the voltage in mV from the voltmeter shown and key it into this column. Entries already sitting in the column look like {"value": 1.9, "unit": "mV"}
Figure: {"value": 23, "unit": "mV"}
